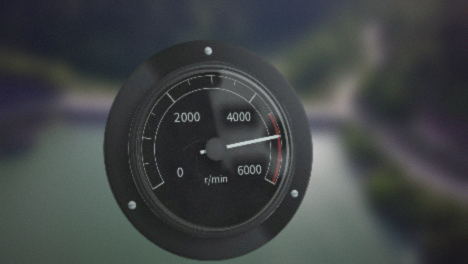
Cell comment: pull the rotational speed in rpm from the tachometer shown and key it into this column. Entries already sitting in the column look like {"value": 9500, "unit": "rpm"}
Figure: {"value": 5000, "unit": "rpm"}
